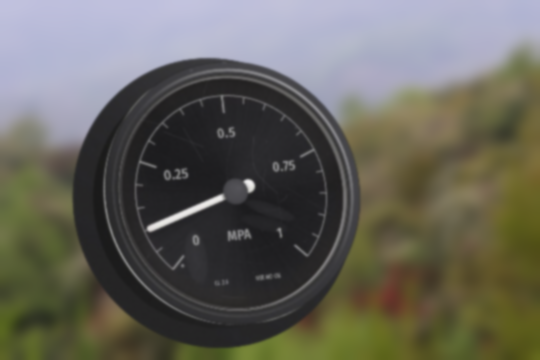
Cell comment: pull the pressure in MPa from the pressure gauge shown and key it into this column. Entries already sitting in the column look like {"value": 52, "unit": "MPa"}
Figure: {"value": 0.1, "unit": "MPa"}
